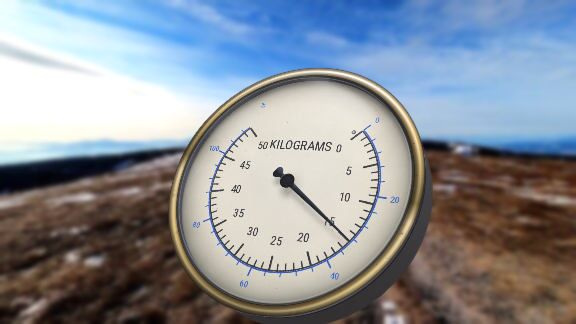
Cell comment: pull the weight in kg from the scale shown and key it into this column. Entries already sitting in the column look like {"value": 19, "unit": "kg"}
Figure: {"value": 15, "unit": "kg"}
